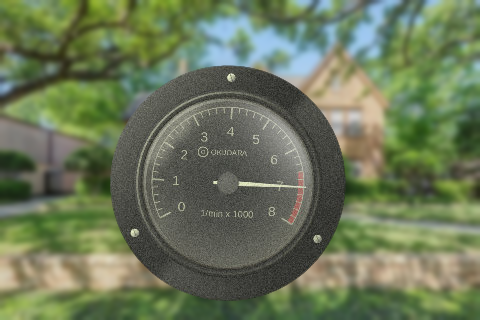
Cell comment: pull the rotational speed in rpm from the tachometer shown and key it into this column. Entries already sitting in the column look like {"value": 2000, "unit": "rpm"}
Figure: {"value": 7000, "unit": "rpm"}
